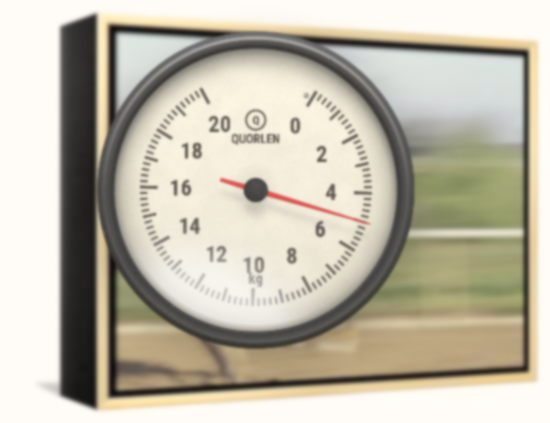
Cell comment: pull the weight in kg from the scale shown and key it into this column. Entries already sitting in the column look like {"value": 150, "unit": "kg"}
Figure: {"value": 5, "unit": "kg"}
